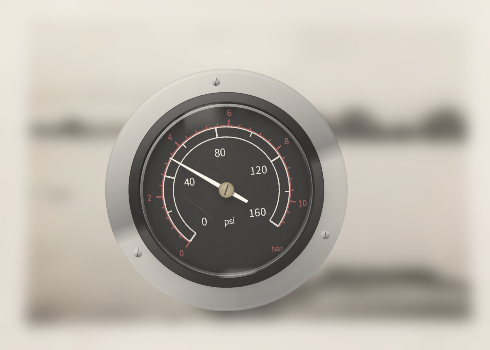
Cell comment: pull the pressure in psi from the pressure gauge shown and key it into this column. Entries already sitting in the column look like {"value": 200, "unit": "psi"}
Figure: {"value": 50, "unit": "psi"}
